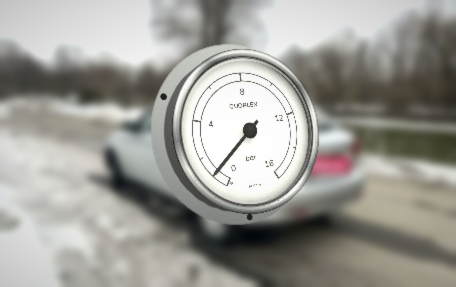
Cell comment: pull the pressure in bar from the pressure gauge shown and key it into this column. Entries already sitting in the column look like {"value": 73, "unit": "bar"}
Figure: {"value": 1, "unit": "bar"}
